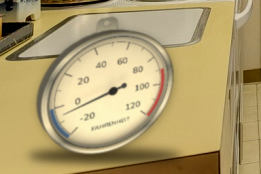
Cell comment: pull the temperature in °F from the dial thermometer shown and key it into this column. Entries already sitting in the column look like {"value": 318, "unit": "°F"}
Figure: {"value": -5, "unit": "°F"}
